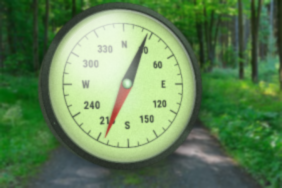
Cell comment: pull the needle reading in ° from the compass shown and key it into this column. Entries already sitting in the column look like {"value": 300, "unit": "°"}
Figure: {"value": 205, "unit": "°"}
